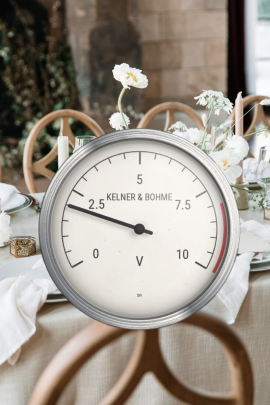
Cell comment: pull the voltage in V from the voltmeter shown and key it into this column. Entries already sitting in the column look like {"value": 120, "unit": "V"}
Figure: {"value": 2, "unit": "V"}
